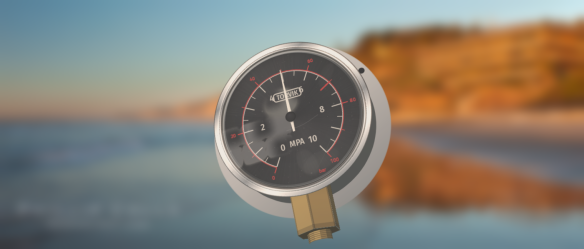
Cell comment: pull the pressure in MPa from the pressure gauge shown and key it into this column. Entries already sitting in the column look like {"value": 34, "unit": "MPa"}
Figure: {"value": 5, "unit": "MPa"}
